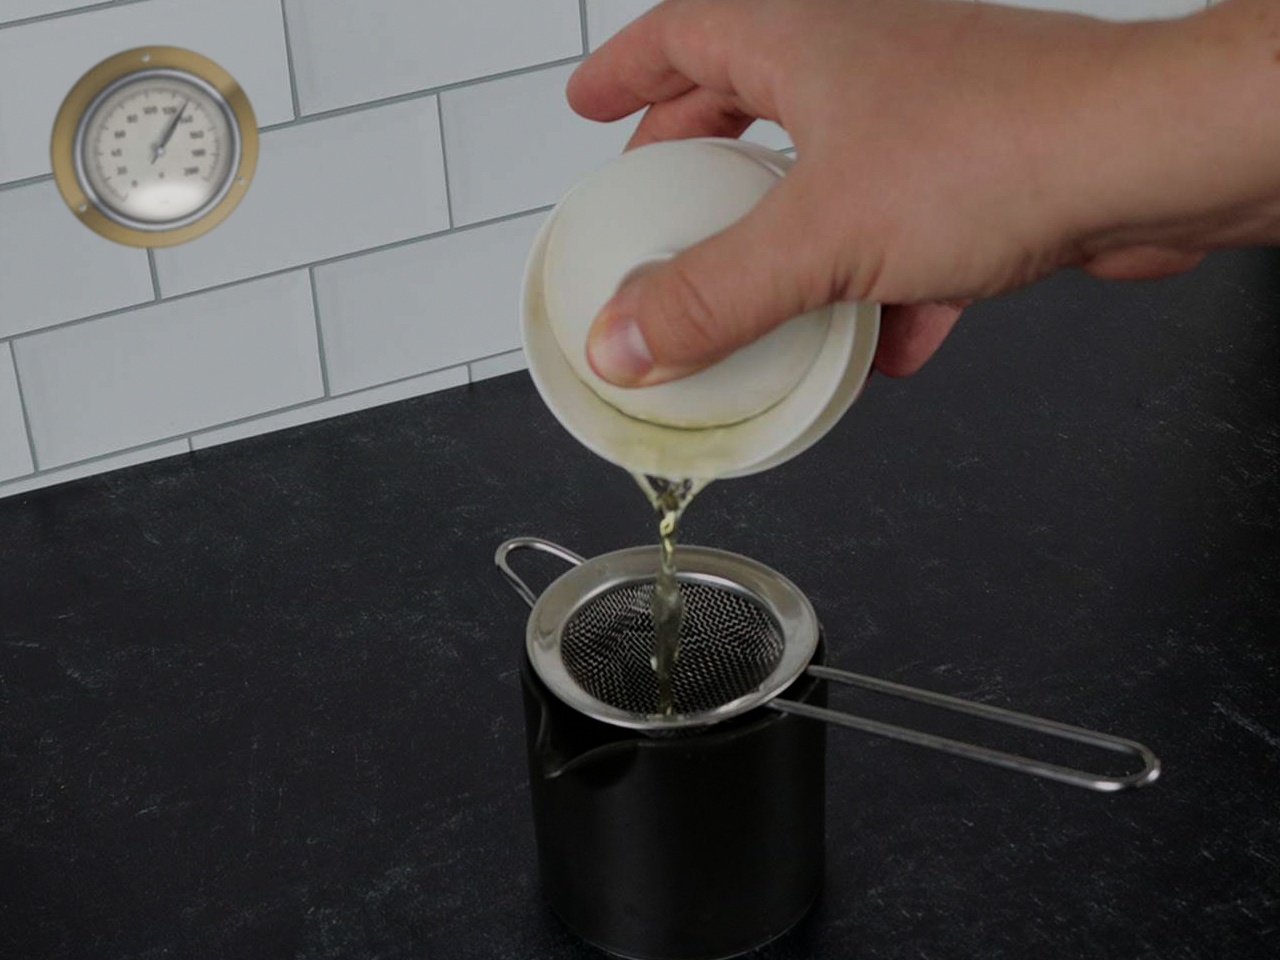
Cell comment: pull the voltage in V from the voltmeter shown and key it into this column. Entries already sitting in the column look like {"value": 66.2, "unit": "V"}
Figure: {"value": 130, "unit": "V"}
